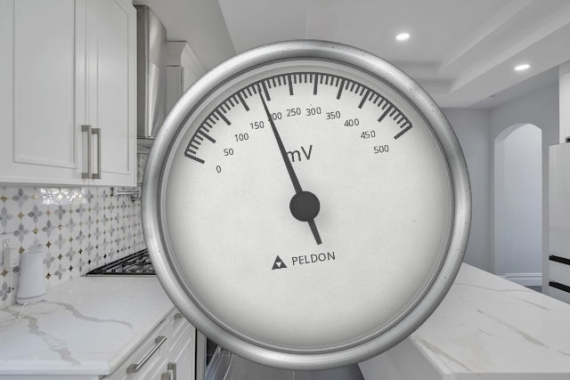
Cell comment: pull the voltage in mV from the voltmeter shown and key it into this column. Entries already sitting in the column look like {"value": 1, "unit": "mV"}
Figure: {"value": 190, "unit": "mV"}
